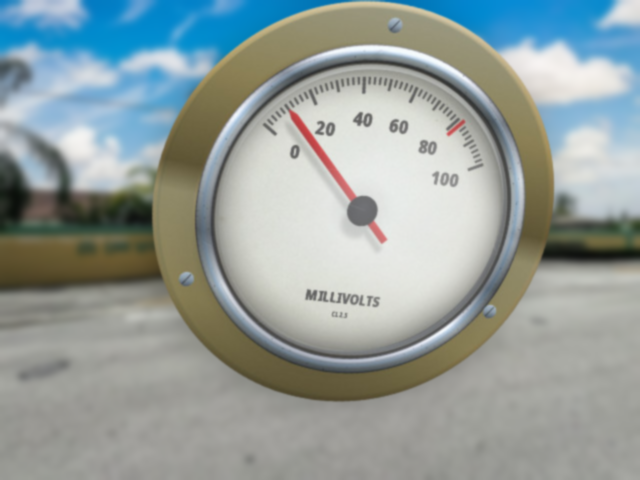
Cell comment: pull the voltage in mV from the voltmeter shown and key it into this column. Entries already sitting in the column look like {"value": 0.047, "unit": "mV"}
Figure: {"value": 10, "unit": "mV"}
